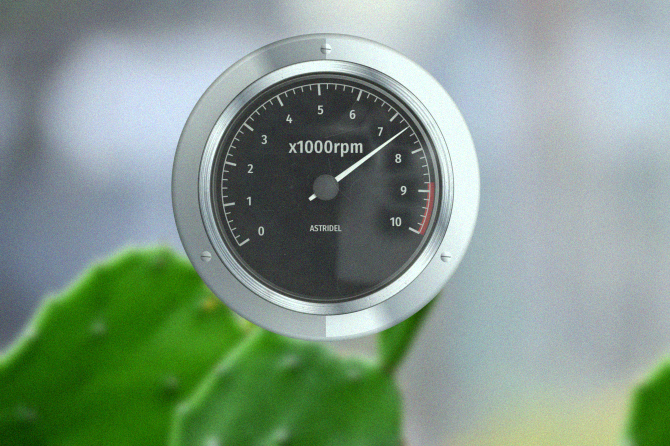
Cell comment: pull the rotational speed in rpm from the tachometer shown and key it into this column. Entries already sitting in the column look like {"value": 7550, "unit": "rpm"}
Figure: {"value": 7400, "unit": "rpm"}
